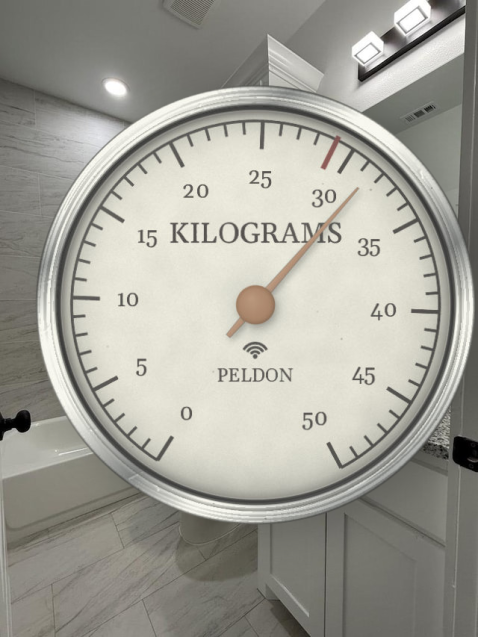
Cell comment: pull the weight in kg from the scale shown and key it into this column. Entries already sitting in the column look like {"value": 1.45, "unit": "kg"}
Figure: {"value": 31.5, "unit": "kg"}
